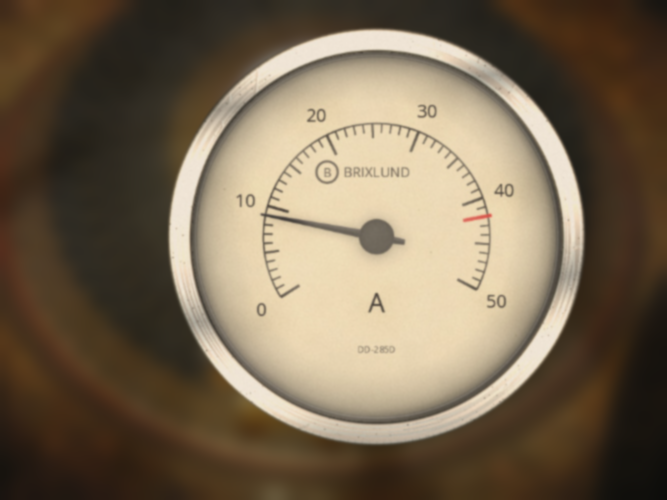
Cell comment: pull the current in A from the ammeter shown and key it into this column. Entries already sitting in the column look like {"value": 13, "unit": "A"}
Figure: {"value": 9, "unit": "A"}
